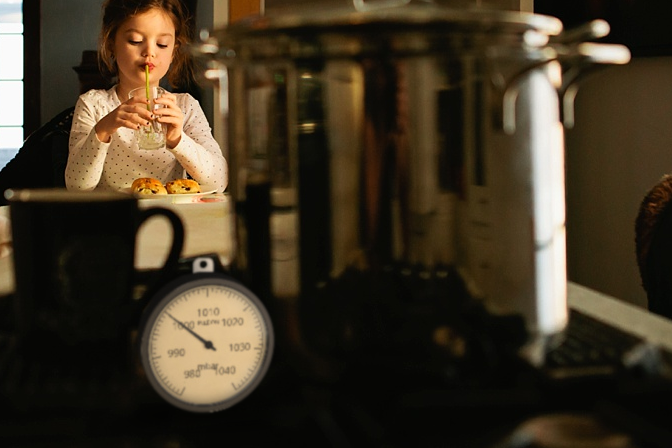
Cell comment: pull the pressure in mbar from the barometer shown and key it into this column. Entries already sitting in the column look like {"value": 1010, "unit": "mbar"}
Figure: {"value": 1000, "unit": "mbar"}
